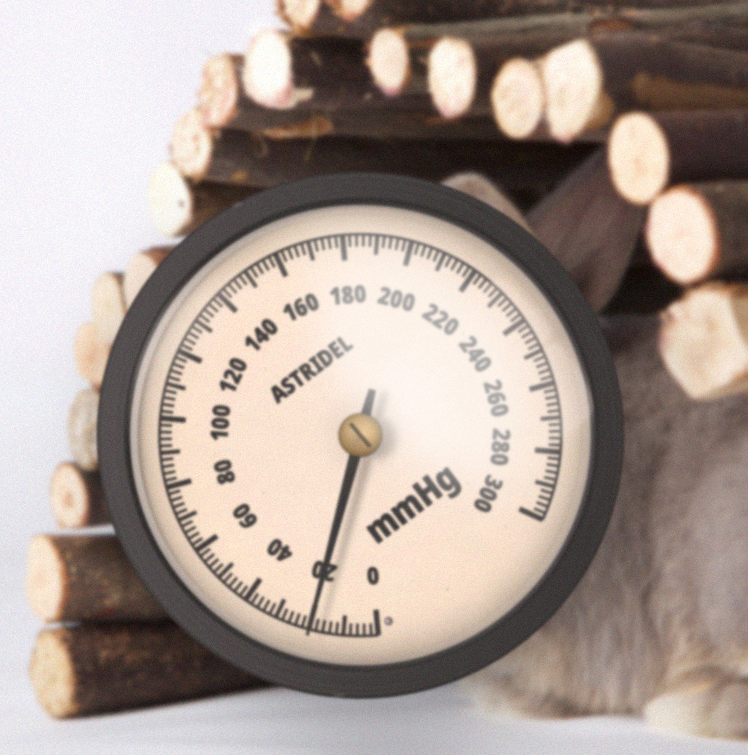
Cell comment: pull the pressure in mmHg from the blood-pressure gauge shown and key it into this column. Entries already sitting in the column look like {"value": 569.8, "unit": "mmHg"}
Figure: {"value": 20, "unit": "mmHg"}
